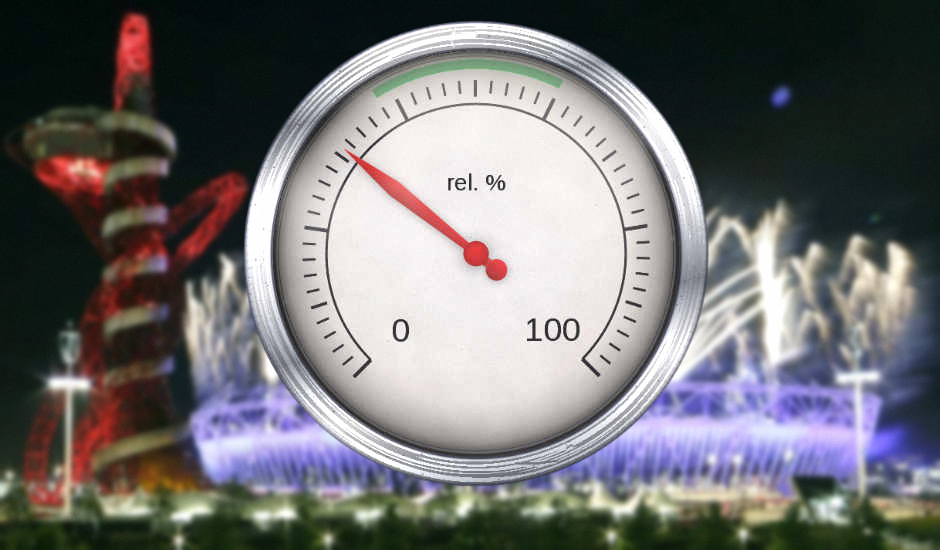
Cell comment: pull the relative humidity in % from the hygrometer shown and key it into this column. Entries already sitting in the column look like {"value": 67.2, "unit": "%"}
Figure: {"value": 31, "unit": "%"}
